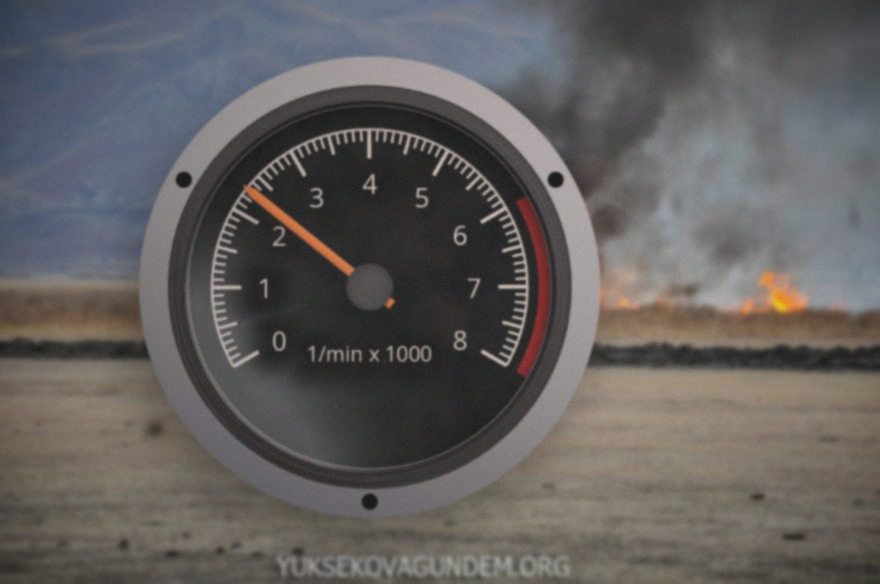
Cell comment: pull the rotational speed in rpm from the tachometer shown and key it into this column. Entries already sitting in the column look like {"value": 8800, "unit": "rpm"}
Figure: {"value": 2300, "unit": "rpm"}
